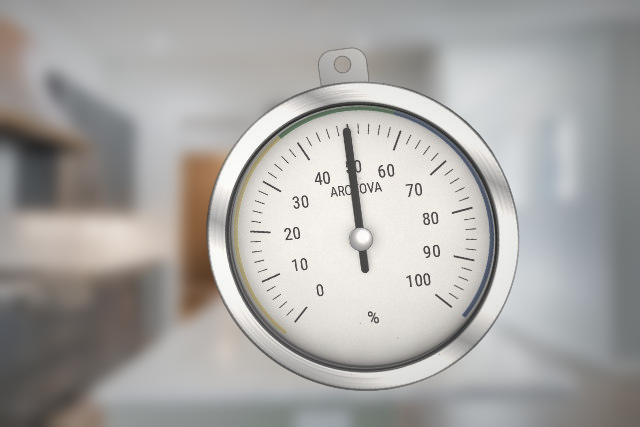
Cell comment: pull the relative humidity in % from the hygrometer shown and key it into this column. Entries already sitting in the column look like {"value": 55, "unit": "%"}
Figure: {"value": 50, "unit": "%"}
